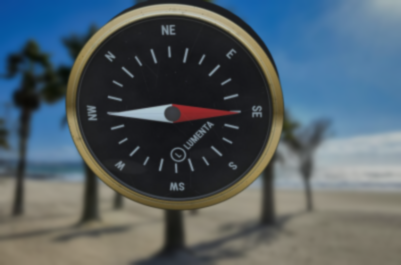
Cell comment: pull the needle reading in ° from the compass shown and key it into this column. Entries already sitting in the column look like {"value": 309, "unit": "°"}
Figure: {"value": 135, "unit": "°"}
